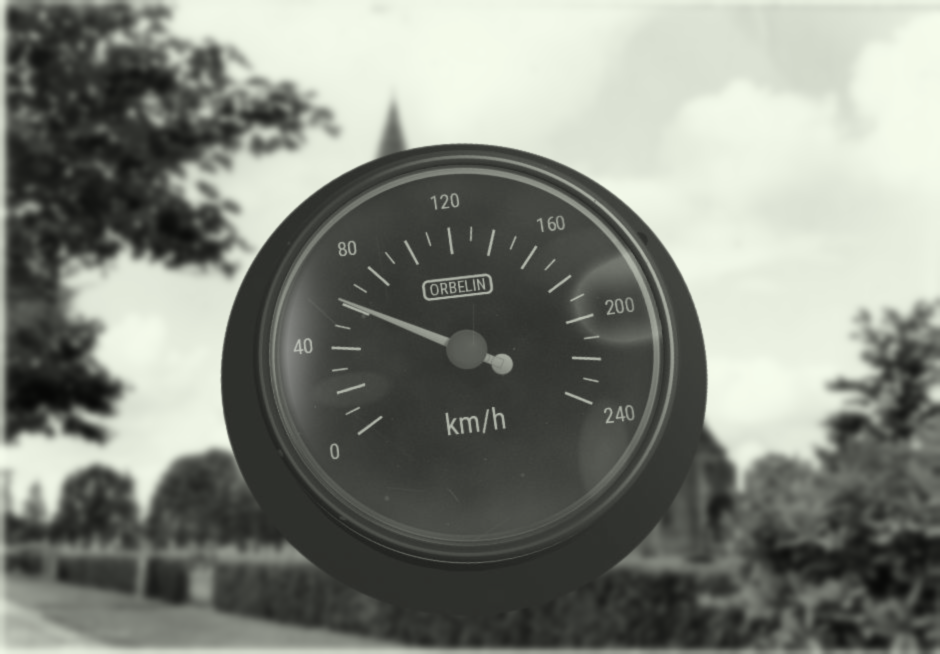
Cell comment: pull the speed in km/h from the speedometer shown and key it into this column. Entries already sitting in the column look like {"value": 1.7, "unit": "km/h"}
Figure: {"value": 60, "unit": "km/h"}
